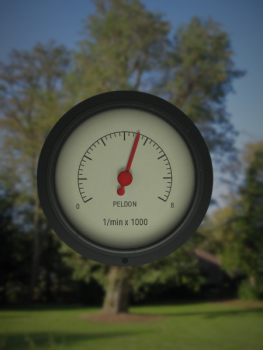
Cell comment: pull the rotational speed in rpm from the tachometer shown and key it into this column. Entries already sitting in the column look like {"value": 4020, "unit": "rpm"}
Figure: {"value": 4600, "unit": "rpm"}
